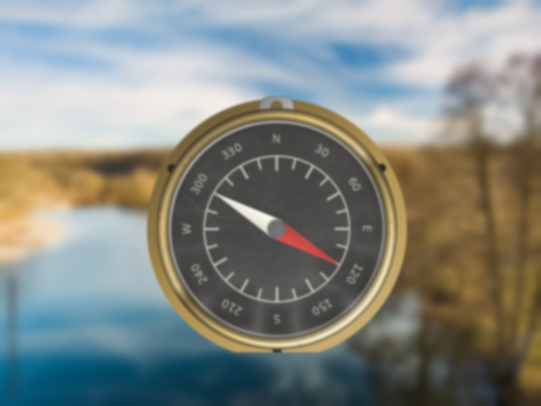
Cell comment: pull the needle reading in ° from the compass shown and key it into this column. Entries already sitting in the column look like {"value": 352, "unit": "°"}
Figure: {"value": 120, "unit": "°"}
